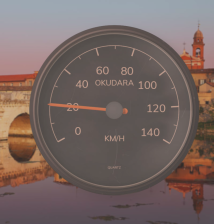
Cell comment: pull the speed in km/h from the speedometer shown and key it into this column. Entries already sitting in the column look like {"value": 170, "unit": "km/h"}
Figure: {"value": 20, "unit": "km/h"}
